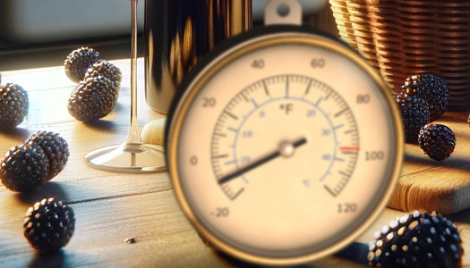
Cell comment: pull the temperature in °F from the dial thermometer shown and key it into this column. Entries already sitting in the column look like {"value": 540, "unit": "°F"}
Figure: {"value": -10, "unit": "°F"}
